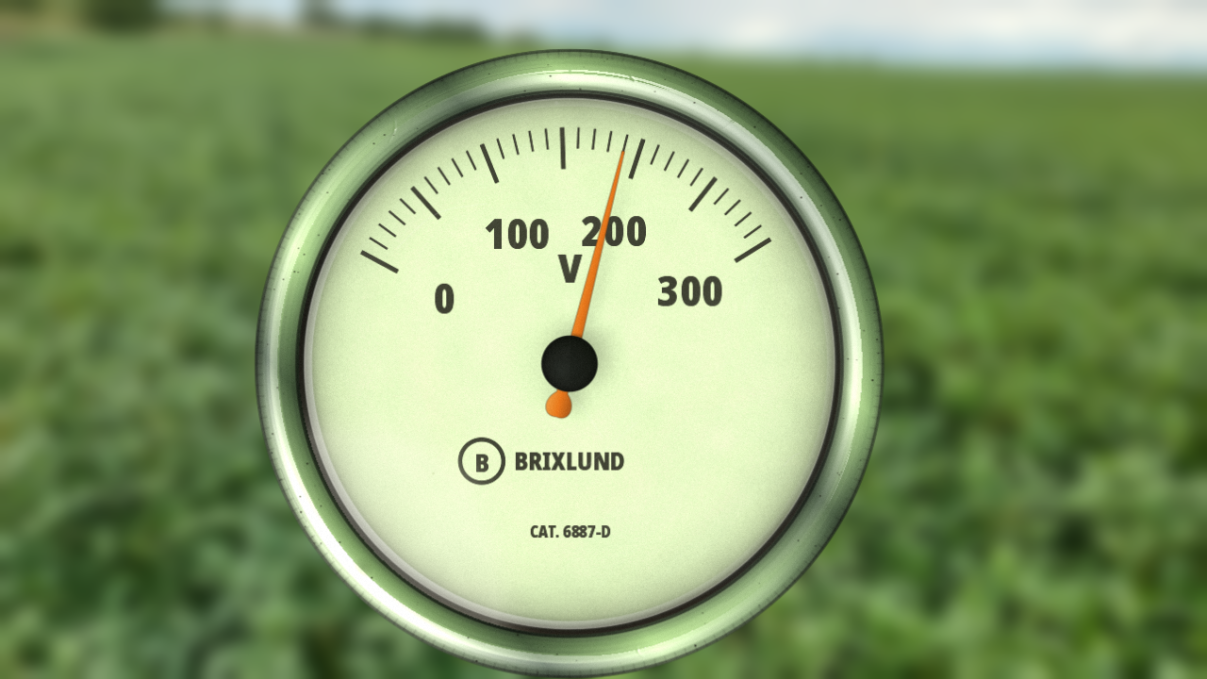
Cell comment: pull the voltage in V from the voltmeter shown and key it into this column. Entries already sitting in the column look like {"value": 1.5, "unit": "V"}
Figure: {"value": 190, "unit": "V"}
